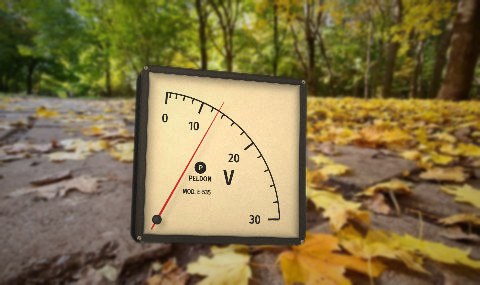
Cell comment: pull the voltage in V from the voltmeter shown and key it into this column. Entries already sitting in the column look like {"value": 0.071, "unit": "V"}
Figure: {"value": 13, "unit": "V"}
